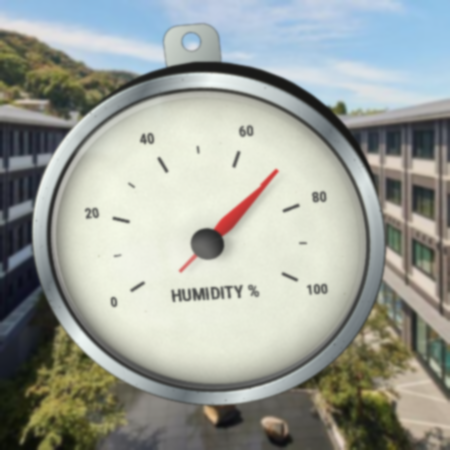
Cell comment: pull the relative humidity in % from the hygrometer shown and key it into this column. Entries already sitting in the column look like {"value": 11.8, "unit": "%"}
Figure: {"value": 70, "unit": "%"}
